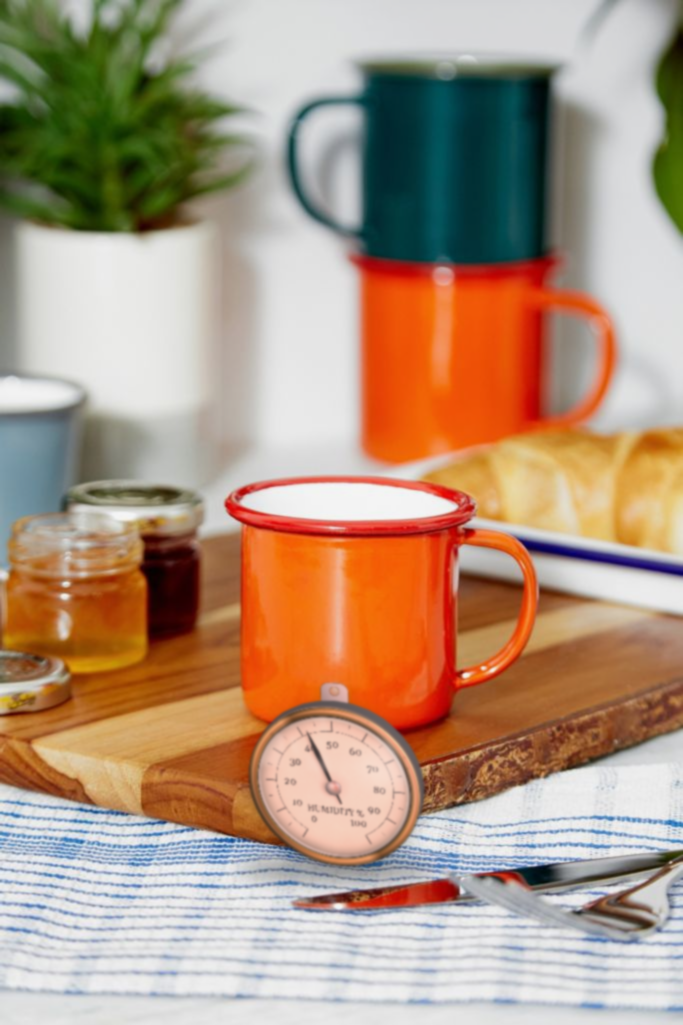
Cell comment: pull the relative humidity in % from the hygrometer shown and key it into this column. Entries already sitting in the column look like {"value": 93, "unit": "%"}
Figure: {"value": 42.5, "unit": "%"}
